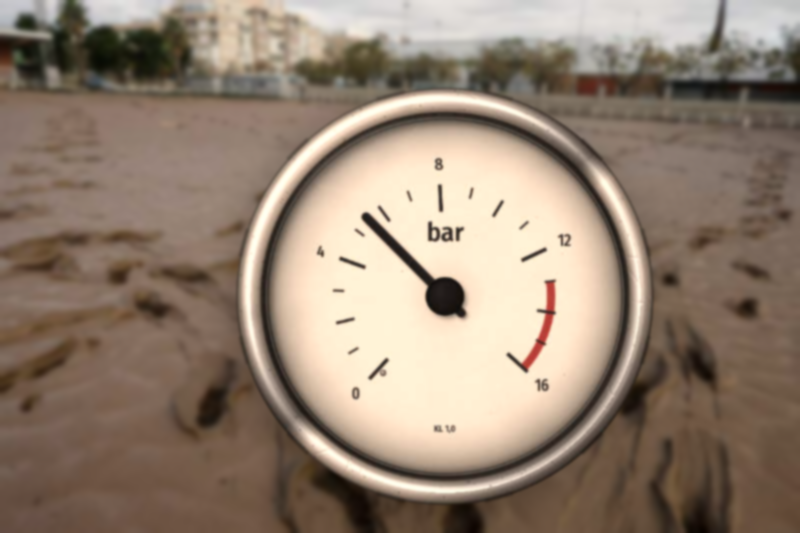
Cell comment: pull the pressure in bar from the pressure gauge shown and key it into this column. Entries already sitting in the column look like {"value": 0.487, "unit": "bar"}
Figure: {"value": 5.5, "unit": "bar"}
